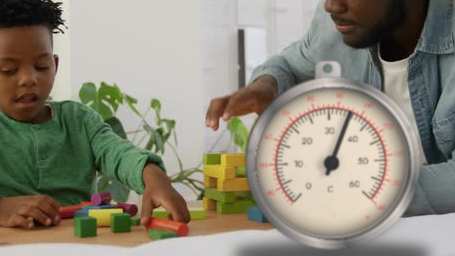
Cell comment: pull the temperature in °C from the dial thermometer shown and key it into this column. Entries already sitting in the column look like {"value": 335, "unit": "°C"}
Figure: {"value": 35, "unit": "°C"}
